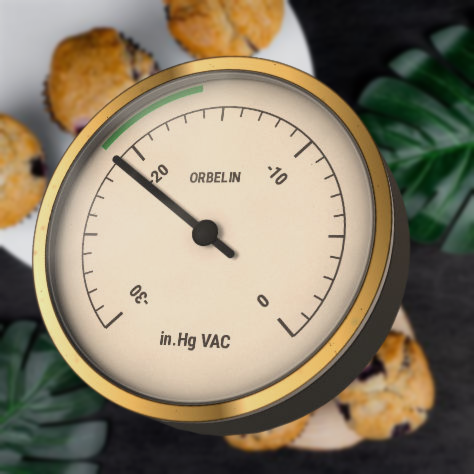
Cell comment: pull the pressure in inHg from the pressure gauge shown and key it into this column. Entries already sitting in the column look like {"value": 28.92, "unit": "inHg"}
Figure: {"value": -21, "unit": "inHg"}
